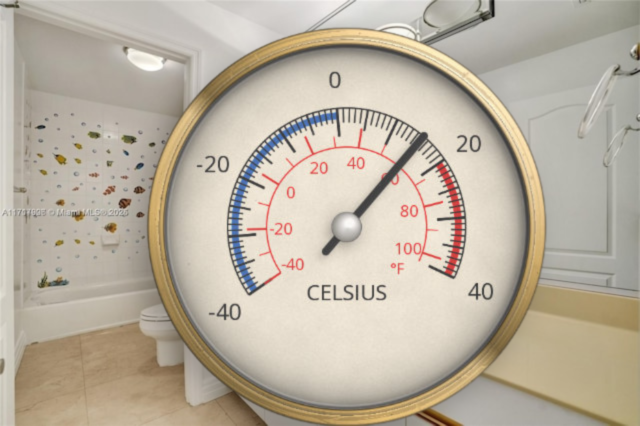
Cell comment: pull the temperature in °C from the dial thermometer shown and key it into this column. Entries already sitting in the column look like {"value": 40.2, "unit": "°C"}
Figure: {"value": 15, "unit": "°C"}
